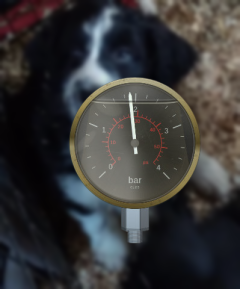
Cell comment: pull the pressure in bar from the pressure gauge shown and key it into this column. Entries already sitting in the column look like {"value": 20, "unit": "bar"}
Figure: {"value": 1.9, "unit": "bar"}
